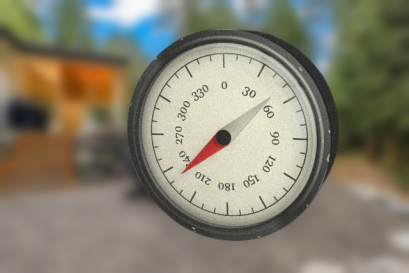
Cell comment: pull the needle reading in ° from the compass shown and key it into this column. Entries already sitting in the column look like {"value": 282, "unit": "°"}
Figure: {"value": 230, "unit": "°"}
